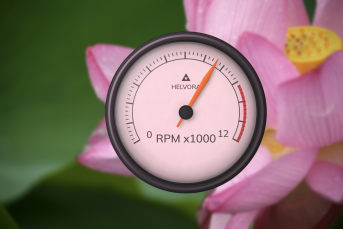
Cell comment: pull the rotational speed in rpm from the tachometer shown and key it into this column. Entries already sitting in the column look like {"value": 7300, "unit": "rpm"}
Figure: {"value": 7600, "unit": "rpm"}
